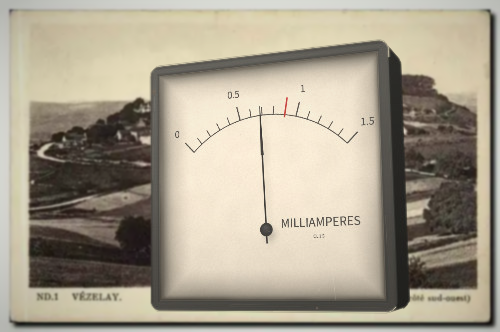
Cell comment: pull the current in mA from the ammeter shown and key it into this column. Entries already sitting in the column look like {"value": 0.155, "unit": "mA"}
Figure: {"value": 0.7, "unit": "mA"}
